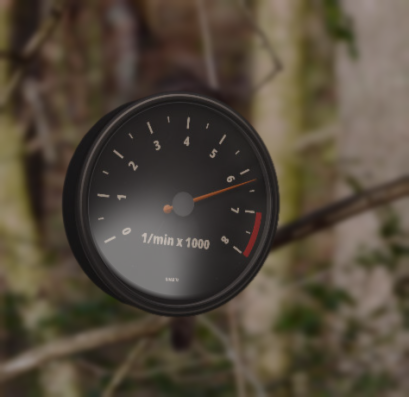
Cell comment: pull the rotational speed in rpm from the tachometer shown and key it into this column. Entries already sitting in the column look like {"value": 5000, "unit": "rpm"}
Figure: {"value": 6250, "unit": "rpm"}
